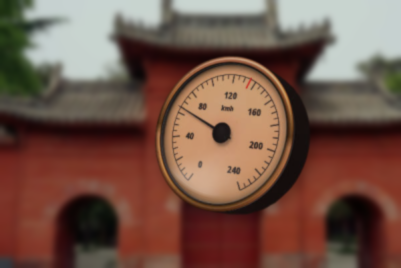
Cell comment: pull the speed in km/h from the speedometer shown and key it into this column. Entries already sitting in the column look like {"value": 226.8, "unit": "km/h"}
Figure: {"value": 65, "unit": "km/h"}
